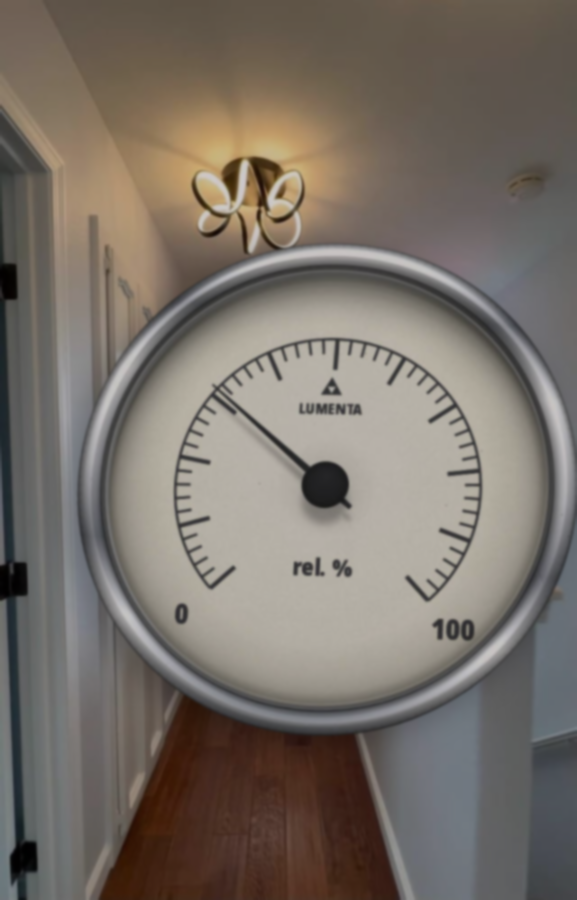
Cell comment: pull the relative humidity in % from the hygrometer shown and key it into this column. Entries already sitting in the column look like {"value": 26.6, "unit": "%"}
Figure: {"value": 31, "unit": "%"}
